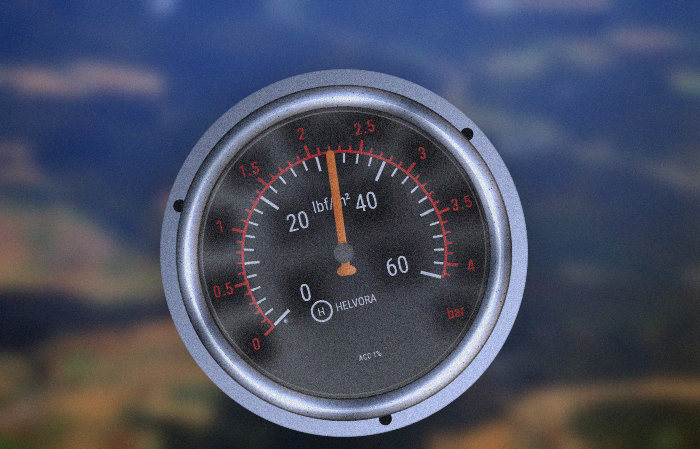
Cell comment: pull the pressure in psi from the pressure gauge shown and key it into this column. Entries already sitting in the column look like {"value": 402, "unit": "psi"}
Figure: {"value": 32, "unit": "psi"}
